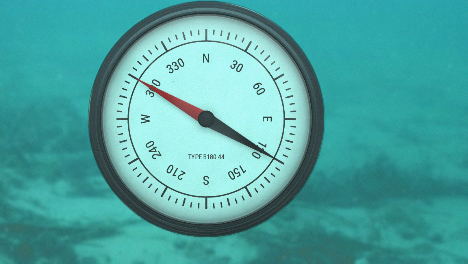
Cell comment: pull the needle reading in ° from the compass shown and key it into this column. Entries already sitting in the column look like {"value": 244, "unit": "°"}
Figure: {"value": 300, "unit": "°"}
